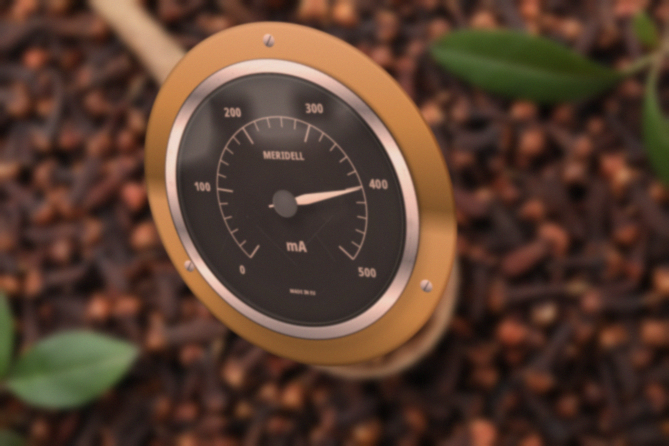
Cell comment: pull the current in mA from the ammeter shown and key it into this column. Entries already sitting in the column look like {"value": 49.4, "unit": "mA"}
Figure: {"value": 400, "unit": "mA"}
